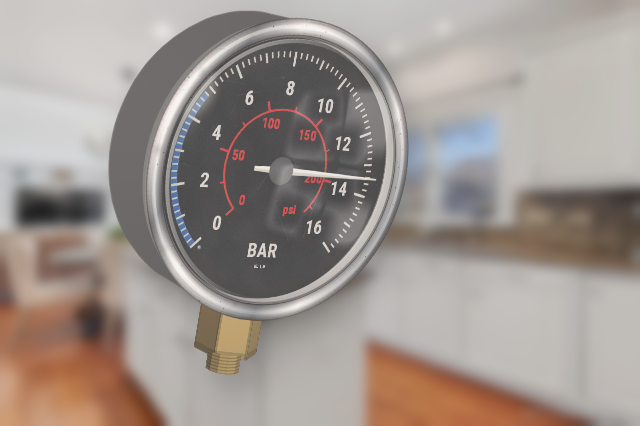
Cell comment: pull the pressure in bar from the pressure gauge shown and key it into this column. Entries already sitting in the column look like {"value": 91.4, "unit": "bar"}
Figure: {"value": 13.4, "unit": "bar"}
